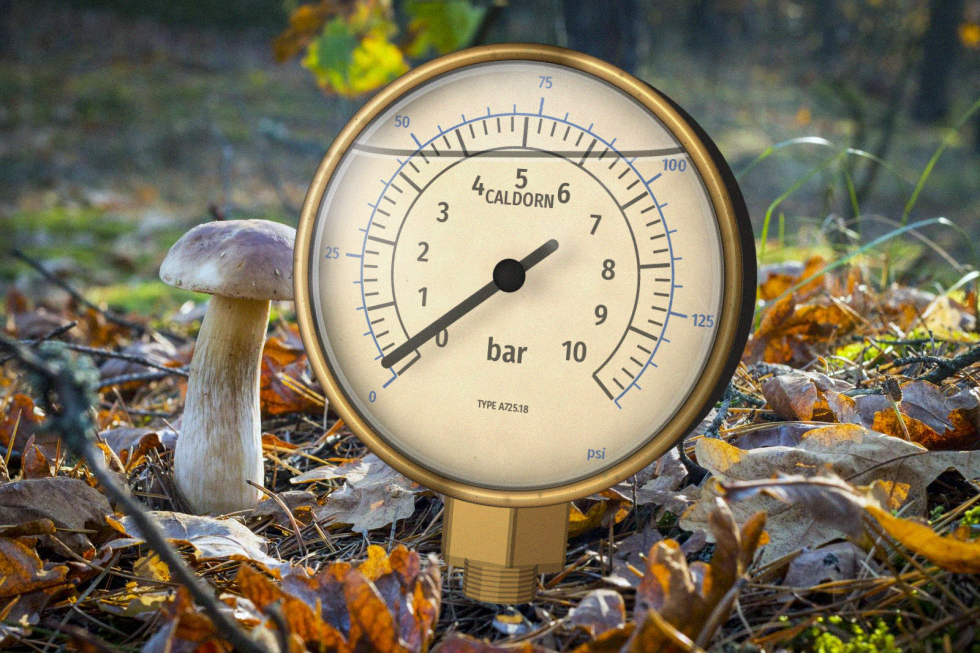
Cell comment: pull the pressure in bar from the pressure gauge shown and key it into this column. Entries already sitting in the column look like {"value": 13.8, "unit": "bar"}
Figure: {"value": 0.2, "unit": "bar"}
